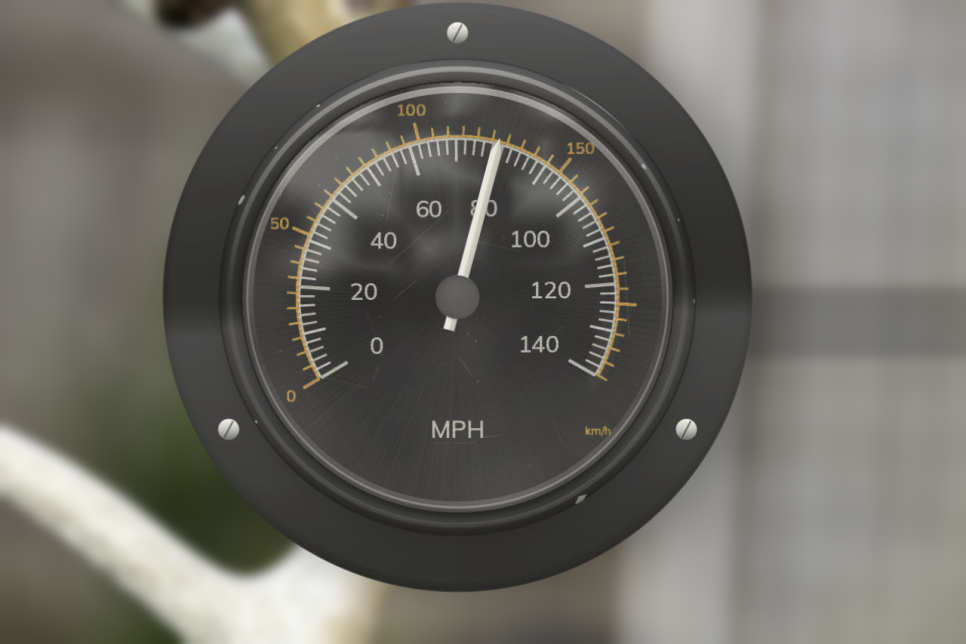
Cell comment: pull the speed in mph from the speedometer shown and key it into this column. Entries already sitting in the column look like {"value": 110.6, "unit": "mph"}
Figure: {"value": 79, "unit": "mph"}
